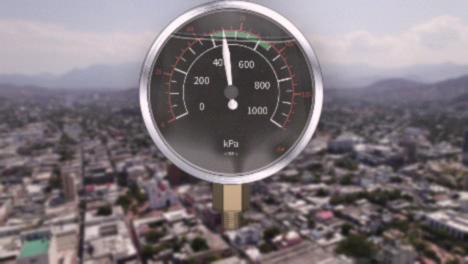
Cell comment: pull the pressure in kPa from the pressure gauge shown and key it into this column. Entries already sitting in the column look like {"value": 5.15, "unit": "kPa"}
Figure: {"value": 450, "unit": "kPa"}
